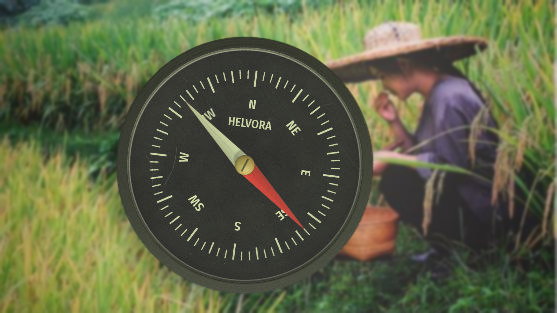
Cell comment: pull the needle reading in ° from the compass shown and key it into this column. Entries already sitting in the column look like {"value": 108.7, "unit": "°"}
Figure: {"value": 130, "unit": "°"}
